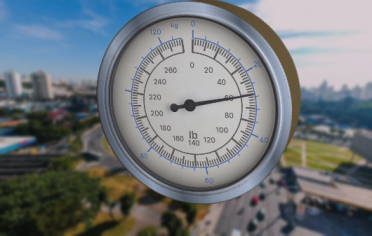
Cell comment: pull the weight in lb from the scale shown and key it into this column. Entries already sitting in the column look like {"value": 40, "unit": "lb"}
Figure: {"value": 60, "unit": "lb"}
